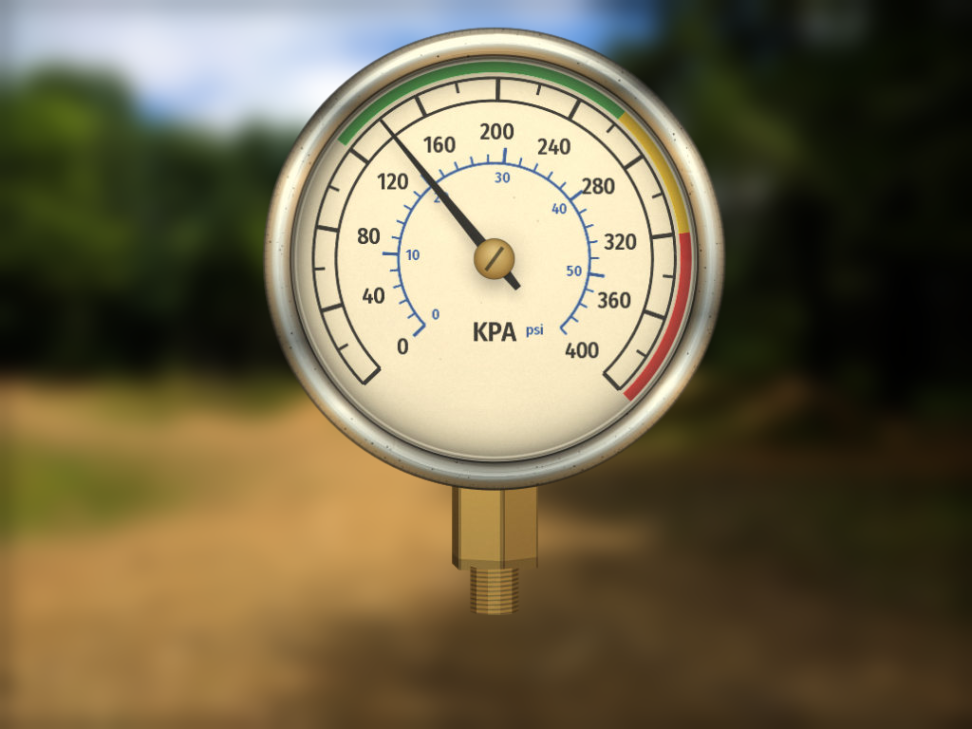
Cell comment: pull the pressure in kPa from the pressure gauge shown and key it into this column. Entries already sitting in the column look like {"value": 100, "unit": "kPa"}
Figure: {"value": 140, "unit": "kPa"}
